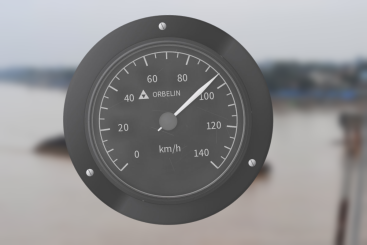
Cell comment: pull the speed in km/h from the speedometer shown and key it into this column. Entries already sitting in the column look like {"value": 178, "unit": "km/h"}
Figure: {"value": 95, "unit": "km/h"}
